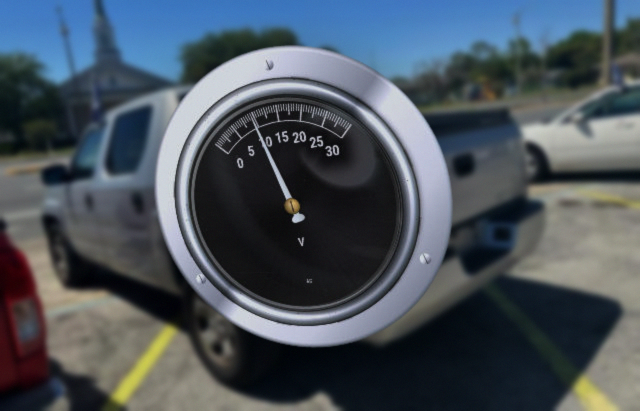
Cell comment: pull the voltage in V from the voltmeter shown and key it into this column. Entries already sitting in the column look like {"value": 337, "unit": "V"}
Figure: {"value": 10, "unit": "V"}
